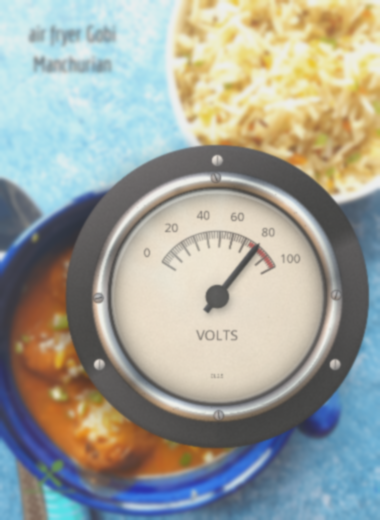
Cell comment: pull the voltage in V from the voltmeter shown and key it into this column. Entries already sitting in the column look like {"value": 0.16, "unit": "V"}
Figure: {"value": 80, "unit": "V"}
